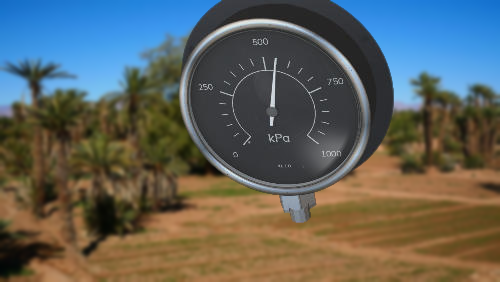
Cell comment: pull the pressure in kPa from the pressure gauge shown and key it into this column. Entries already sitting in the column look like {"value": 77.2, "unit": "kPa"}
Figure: {"value": 550, "unit": "kPa"}
